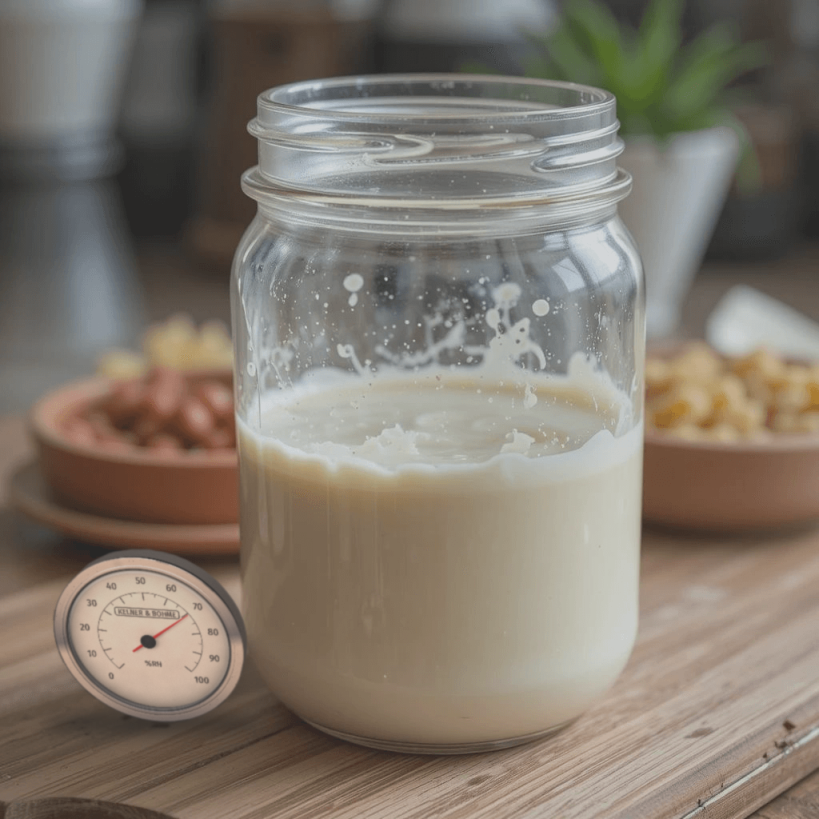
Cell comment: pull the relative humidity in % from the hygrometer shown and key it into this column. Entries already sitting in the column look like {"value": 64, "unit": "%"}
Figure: {"value": 70, "unit": "%"}
